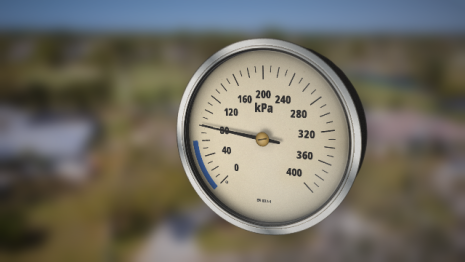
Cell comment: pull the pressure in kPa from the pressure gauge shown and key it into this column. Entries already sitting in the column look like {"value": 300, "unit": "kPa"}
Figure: {"value": 80, "unit": "kPa"}
